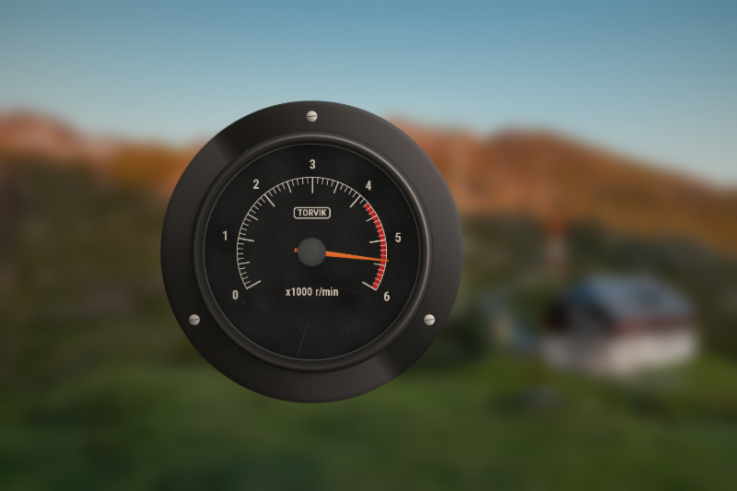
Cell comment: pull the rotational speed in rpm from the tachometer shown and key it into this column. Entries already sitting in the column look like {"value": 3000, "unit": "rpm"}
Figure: {"value": 5400, "unit": "rpm"}
